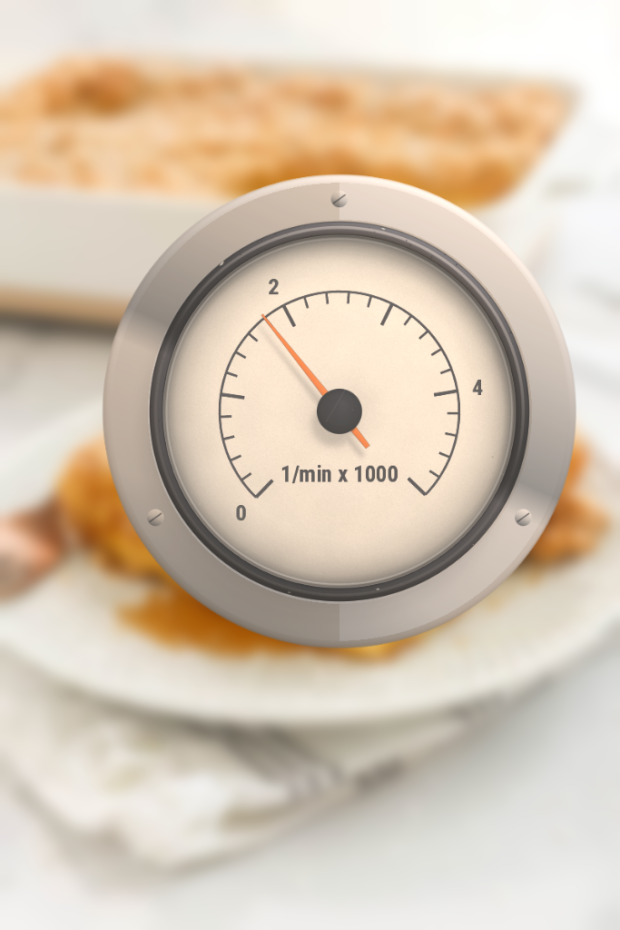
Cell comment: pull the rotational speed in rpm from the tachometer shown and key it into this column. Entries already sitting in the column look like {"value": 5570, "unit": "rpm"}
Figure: {"value": 1800, "unit": "rpm"}
